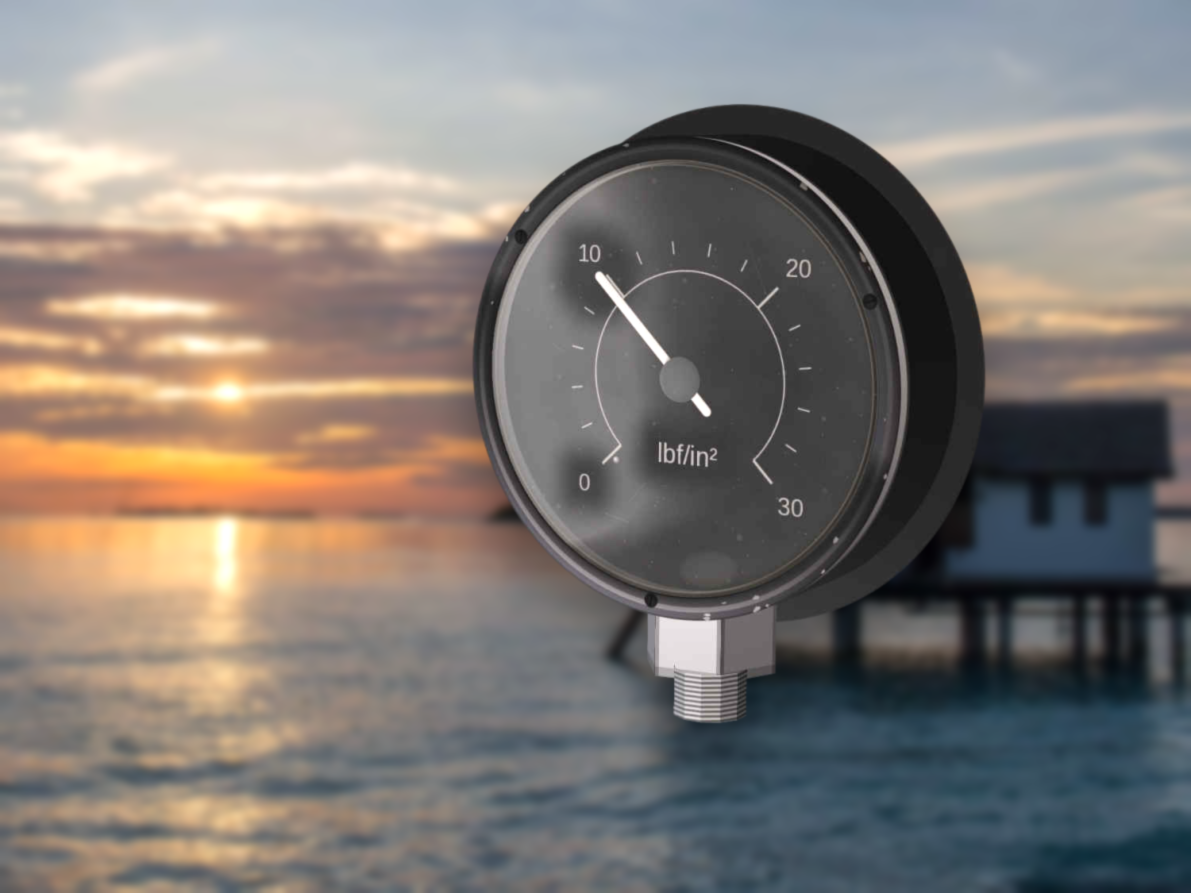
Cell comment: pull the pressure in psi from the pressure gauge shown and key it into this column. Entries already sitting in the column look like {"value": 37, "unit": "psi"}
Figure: {"value": 10, "unit": "psi"}
